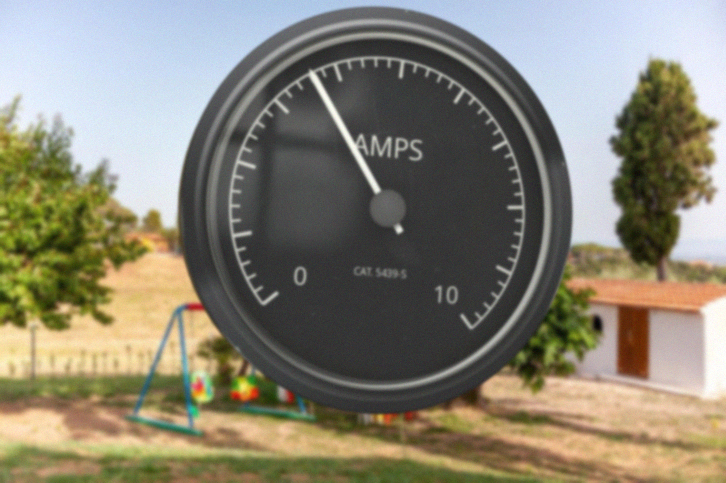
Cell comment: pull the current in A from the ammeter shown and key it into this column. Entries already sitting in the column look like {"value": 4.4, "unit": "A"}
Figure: {"value": 3.6, "unit": "A"}
